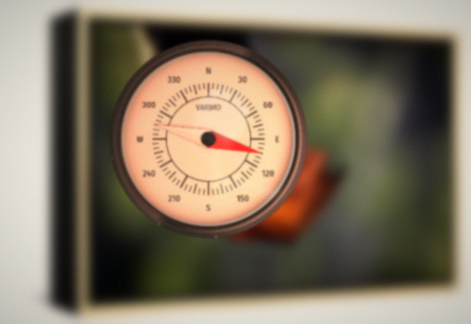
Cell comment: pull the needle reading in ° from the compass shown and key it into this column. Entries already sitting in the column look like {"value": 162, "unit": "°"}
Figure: {"value": 105, "unit": "°"}
